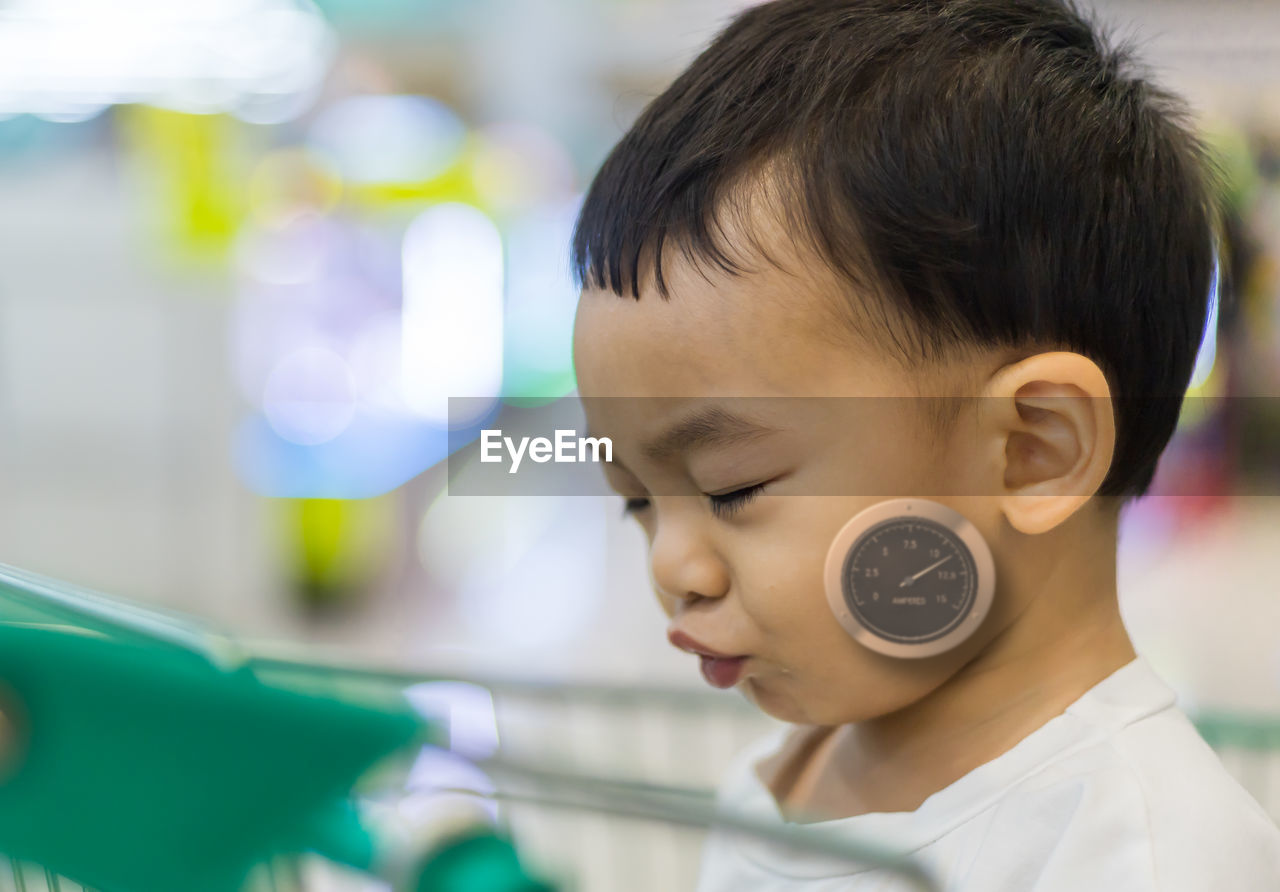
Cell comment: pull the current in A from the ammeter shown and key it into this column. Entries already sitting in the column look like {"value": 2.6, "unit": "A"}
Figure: {"value": 11, "unit": "A"}
